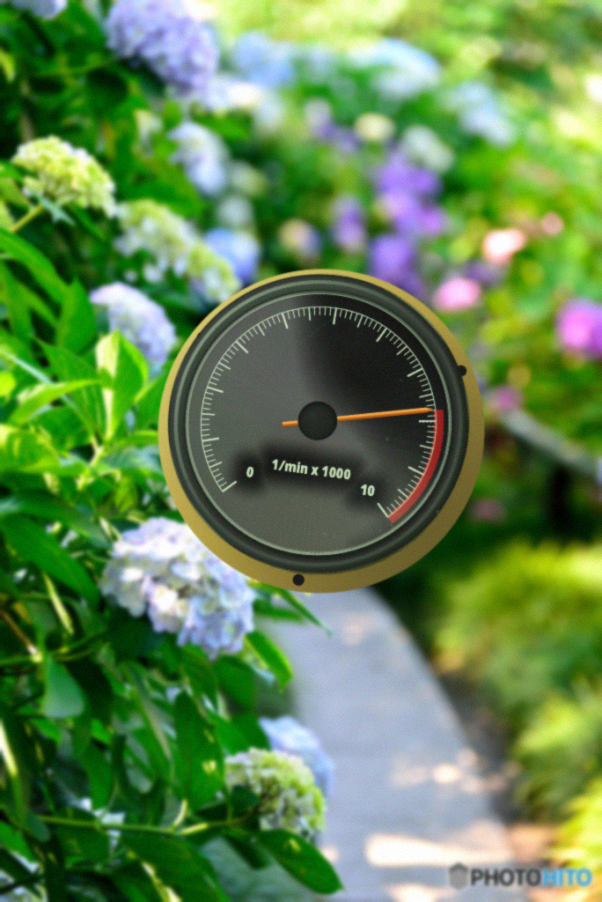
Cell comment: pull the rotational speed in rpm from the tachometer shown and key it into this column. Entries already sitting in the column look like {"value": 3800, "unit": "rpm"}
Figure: {"value": 7800, "unit": "rpm"}
